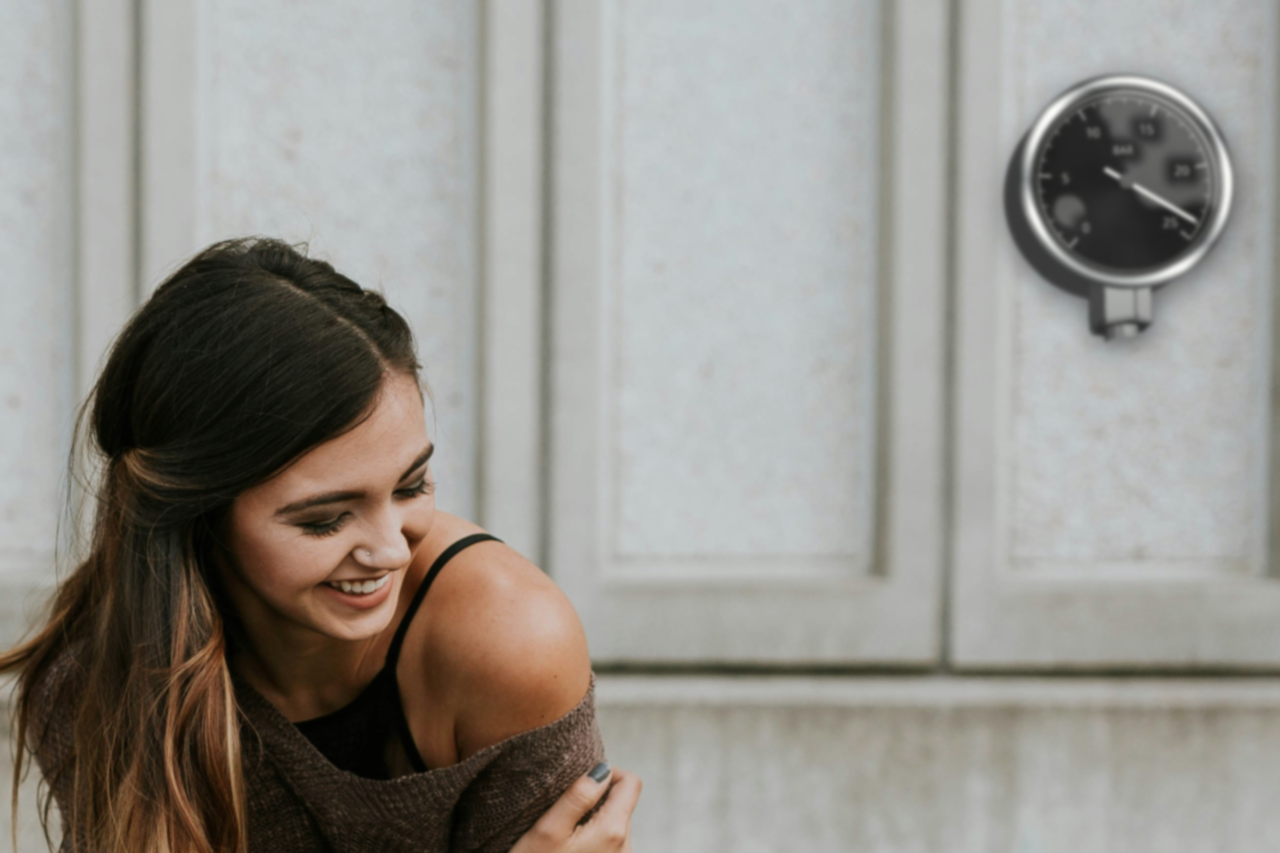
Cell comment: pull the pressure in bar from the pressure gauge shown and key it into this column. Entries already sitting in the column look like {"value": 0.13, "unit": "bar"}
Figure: {"value": 24, "unit": "bar"}
